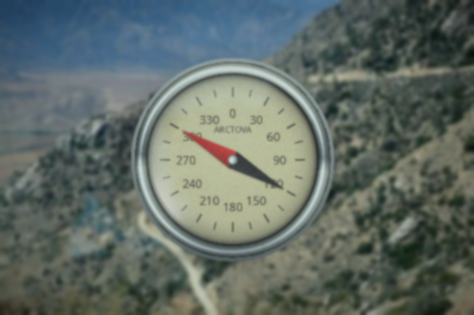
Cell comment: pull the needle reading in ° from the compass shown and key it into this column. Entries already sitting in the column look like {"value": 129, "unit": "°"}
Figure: {"value": 300, "unit": "°"}
